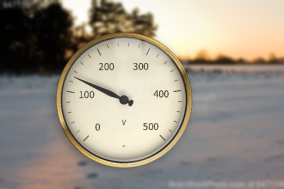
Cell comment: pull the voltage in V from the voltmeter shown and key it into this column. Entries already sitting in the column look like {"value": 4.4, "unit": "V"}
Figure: {"value": 130, "unit": "V"}
